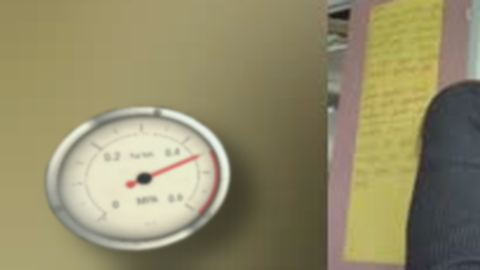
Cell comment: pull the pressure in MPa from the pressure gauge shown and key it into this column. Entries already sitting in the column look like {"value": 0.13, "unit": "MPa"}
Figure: {"value": 0.45, "unit": "MPa"}
